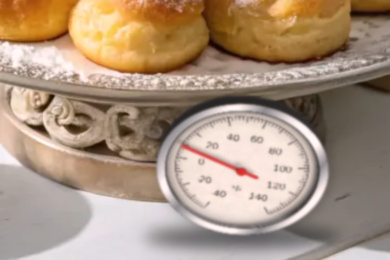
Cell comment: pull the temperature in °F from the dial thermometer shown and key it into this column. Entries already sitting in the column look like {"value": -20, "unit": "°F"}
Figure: {"value": 10, "unit": "°F"}
